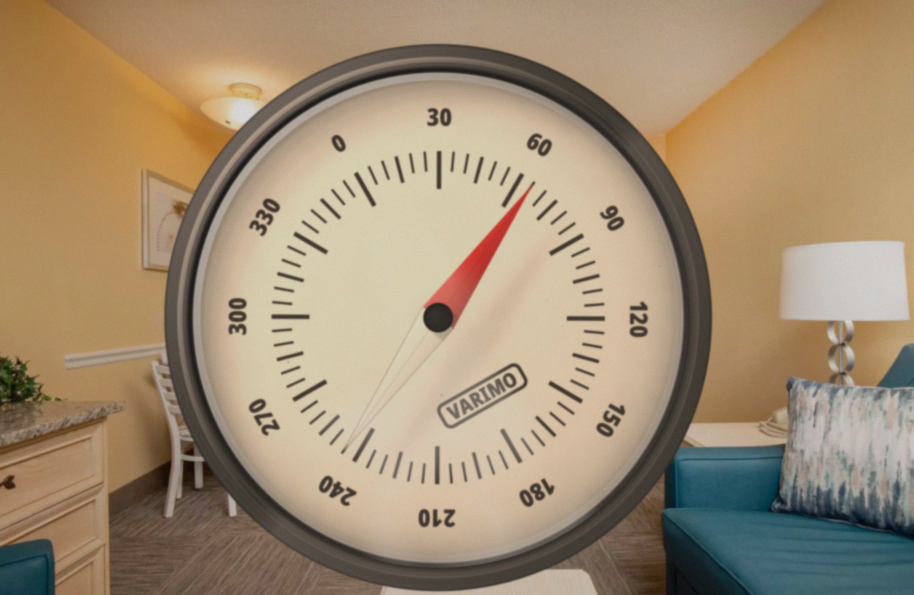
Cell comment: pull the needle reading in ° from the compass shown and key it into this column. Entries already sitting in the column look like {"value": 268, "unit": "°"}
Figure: {"value": 65, "unit": "°"}
